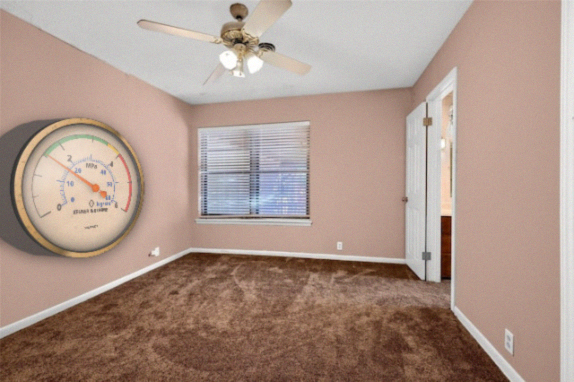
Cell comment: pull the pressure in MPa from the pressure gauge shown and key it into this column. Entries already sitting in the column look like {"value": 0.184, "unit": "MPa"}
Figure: {"value": 1.5, "unit": "MPa"}
